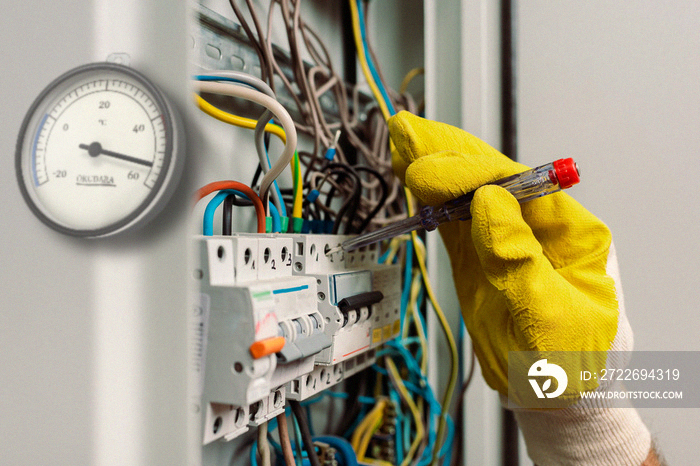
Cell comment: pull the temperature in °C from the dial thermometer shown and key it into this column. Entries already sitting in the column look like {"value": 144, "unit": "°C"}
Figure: {"value": 54, "unit": "°C"}
